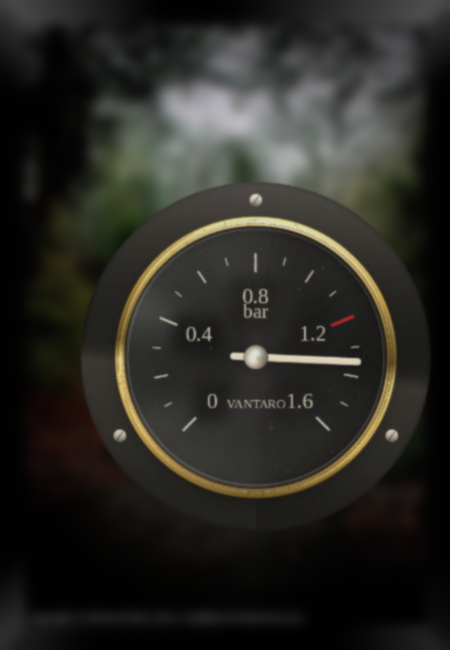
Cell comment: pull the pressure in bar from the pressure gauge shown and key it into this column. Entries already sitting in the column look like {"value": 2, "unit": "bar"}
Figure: {"value": 1.35, "unit": "bar"}
